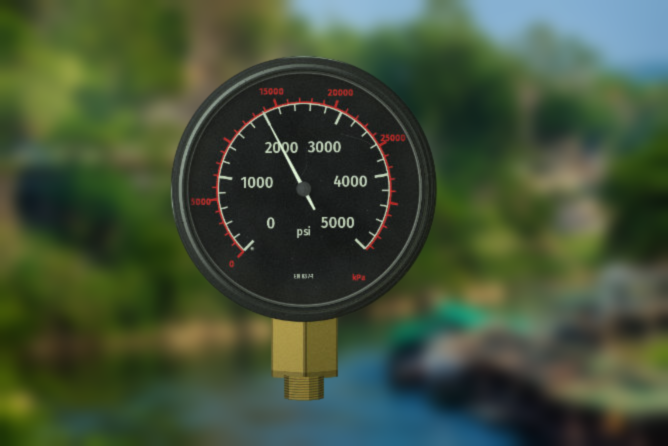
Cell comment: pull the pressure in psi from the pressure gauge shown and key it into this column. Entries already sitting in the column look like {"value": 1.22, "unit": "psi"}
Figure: {"value": 2000, "unit": "psi"}
